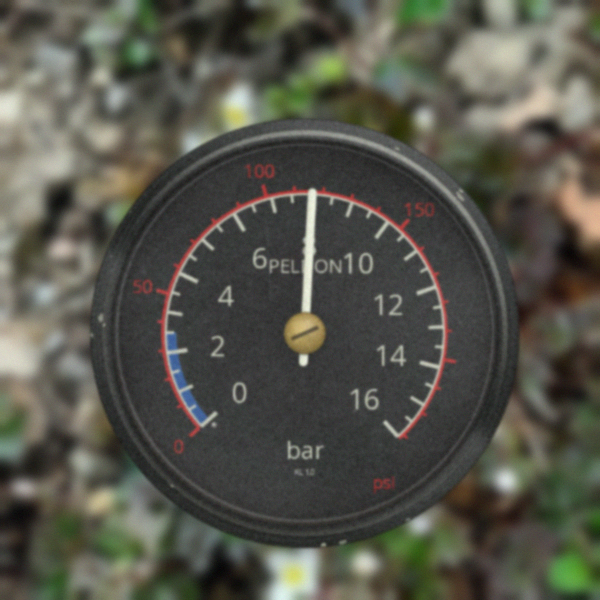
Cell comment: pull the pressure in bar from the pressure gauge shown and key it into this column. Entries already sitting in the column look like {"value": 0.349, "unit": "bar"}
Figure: {"value": 8, "unit": "bar"}
